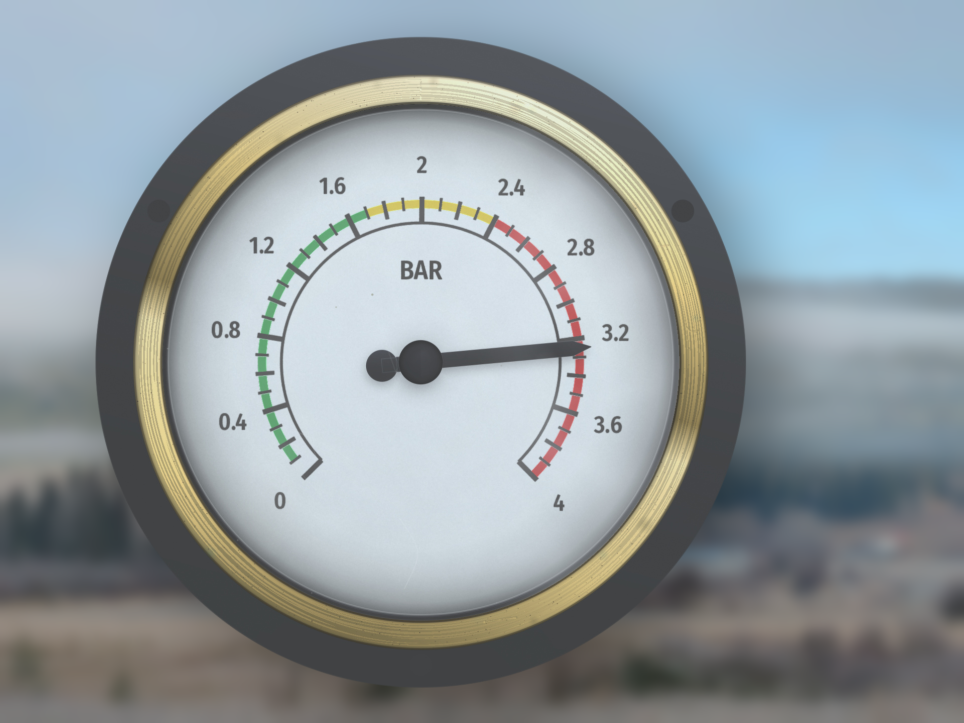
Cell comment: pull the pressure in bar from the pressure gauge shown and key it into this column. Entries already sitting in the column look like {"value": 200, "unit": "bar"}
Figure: {"value": 3.25, "unit": "bar"}
